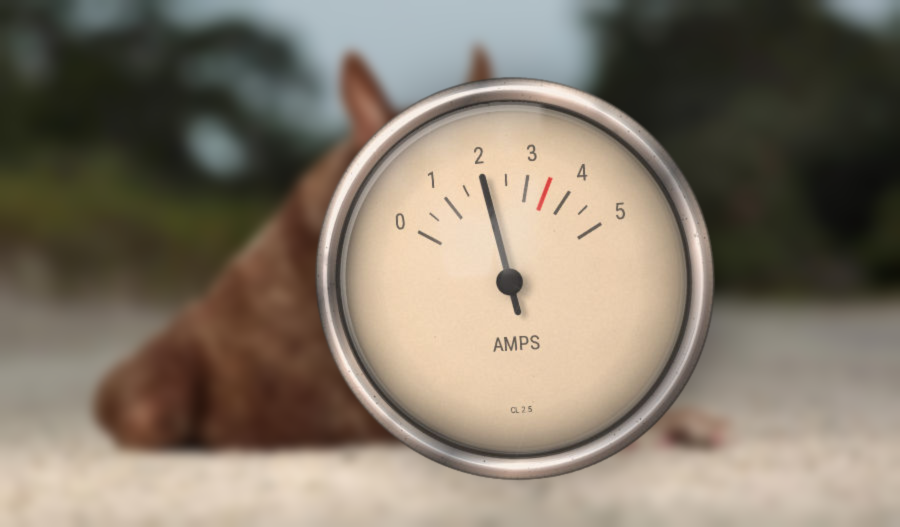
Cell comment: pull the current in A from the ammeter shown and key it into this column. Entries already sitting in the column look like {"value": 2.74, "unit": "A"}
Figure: {"value": 2, "unit": "A"}
